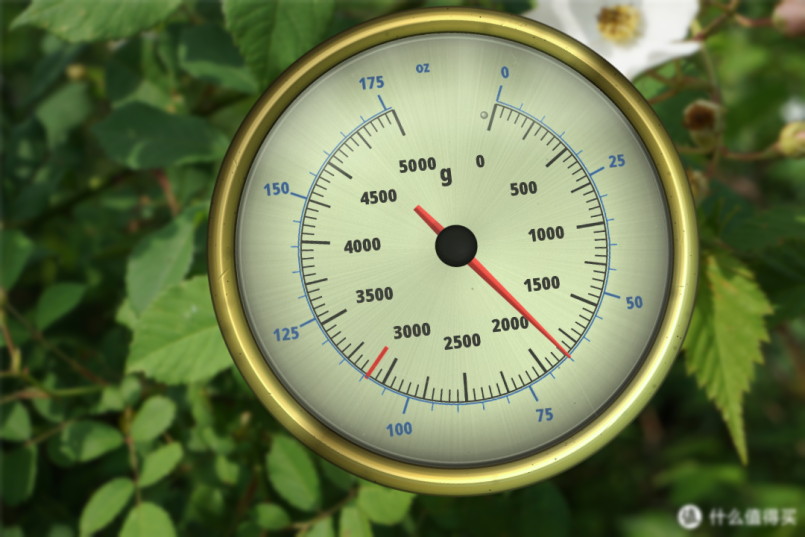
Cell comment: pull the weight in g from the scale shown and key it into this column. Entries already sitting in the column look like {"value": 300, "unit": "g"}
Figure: {"value": 1850, "unit": "g"}
